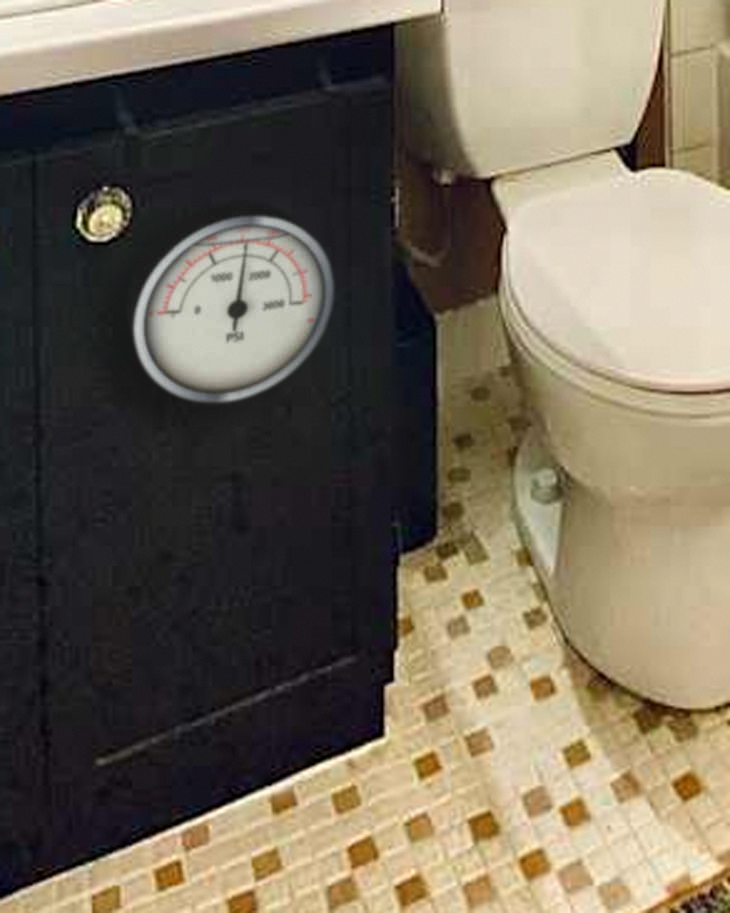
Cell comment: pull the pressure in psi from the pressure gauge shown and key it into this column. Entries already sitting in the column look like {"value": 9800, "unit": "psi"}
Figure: {"value": 1500, "unit": "psi"}
